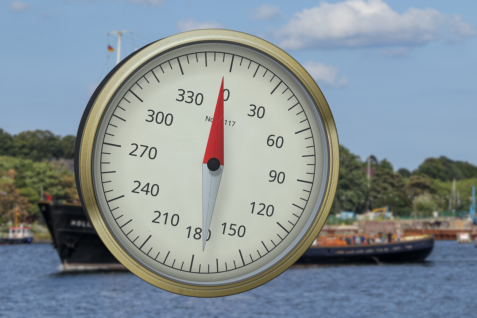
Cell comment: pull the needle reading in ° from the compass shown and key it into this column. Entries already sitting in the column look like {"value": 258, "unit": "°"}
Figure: {"value": 355, "unit": "°"}
